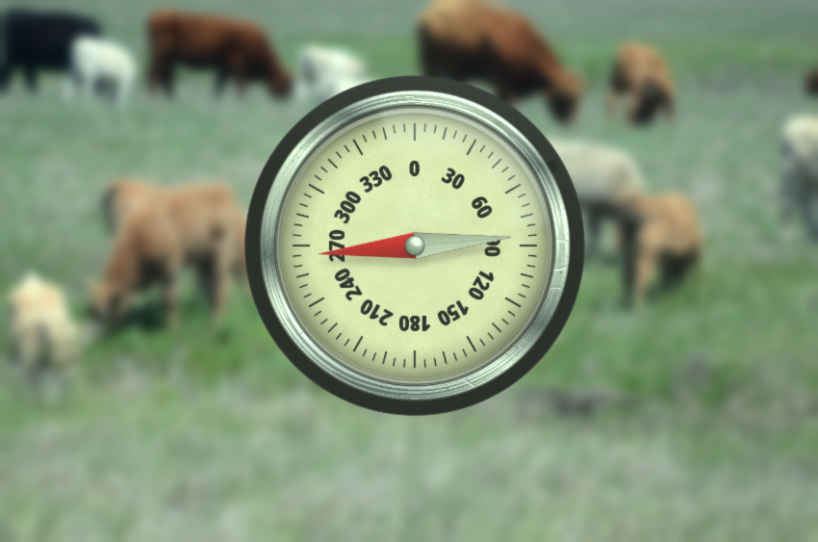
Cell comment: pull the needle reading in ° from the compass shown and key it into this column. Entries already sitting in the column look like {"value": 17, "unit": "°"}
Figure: {"value": 265, "unit": "°"}
